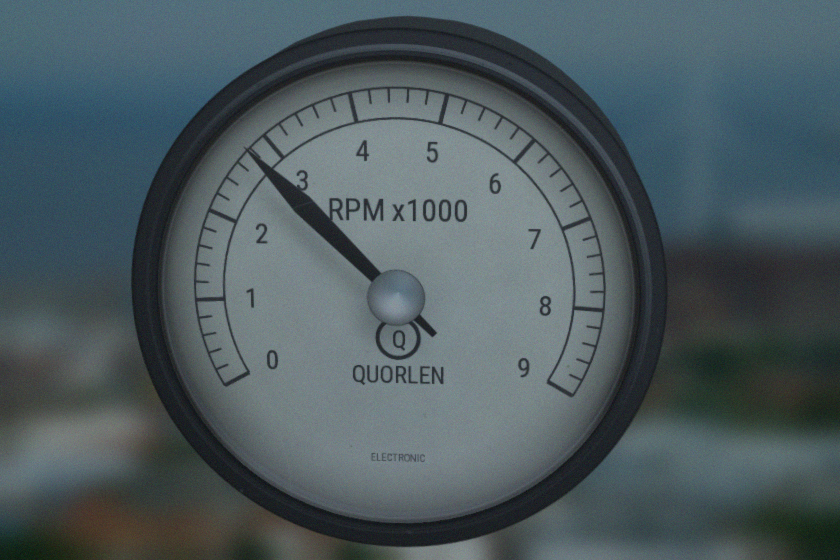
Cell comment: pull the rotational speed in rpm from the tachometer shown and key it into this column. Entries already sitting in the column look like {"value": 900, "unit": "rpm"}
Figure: {"value": 2800, "unit": "rpm"}
